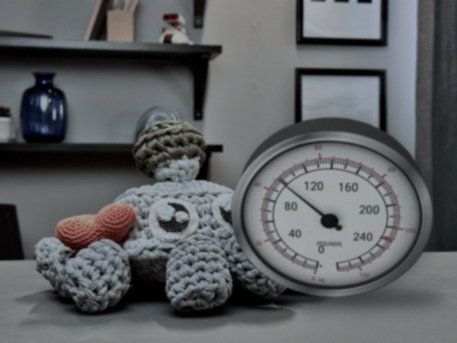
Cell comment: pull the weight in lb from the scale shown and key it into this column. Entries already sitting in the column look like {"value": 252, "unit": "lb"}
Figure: {"value": 100, "unit": "lb"}
